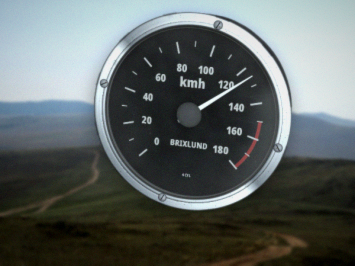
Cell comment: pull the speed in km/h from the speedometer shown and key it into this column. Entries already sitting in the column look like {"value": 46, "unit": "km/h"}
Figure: {"value": 125, "unit": "km/h"}
